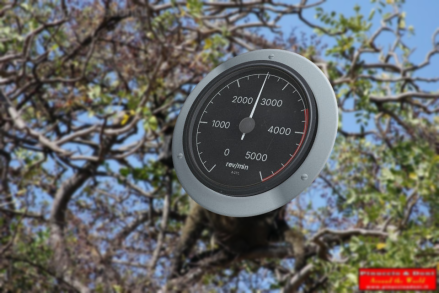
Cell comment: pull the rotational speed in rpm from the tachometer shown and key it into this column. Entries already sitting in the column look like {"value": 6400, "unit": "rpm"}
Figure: {"value": 2600, "unit": "rpm"}
